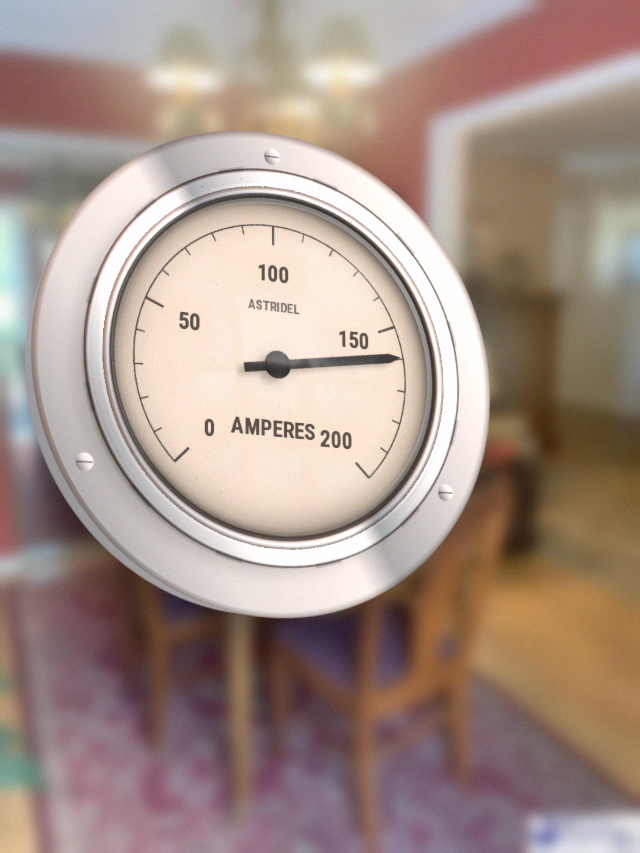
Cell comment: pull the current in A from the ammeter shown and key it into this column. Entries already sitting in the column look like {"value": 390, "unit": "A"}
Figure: {"value": 160, "unit": "A"}
